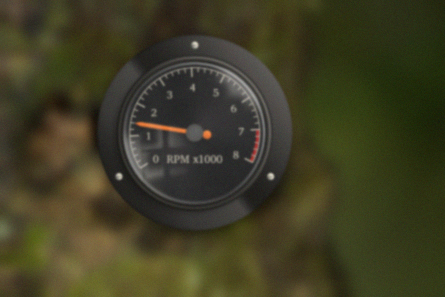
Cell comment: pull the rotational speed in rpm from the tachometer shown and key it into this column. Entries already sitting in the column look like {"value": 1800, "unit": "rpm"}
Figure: {"value": 1400, "unit": "rpm"}
